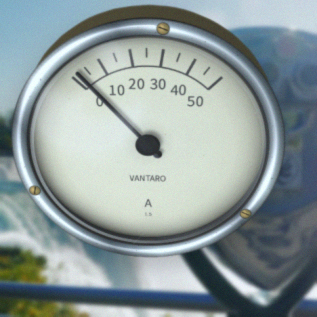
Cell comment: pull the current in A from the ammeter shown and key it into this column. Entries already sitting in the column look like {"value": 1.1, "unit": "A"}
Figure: {"value": 2.5, "unit": "A"}
